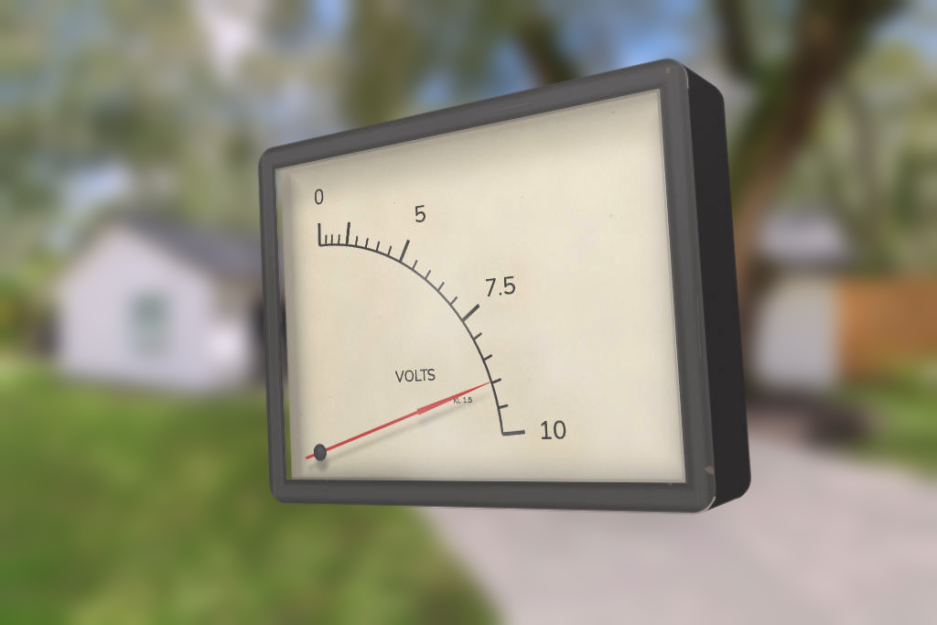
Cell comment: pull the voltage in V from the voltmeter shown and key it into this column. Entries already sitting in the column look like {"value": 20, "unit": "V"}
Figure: {"value": 9, "unit": "V"}
